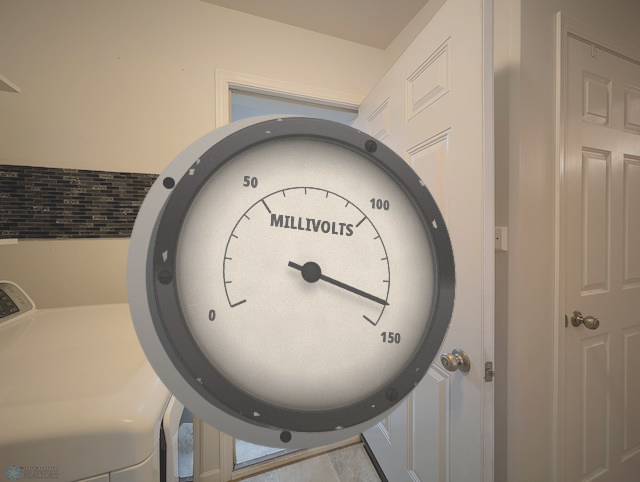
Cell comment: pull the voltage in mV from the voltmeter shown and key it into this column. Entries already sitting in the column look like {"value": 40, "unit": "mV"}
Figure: {"value": 140, "unit": "mV"}
